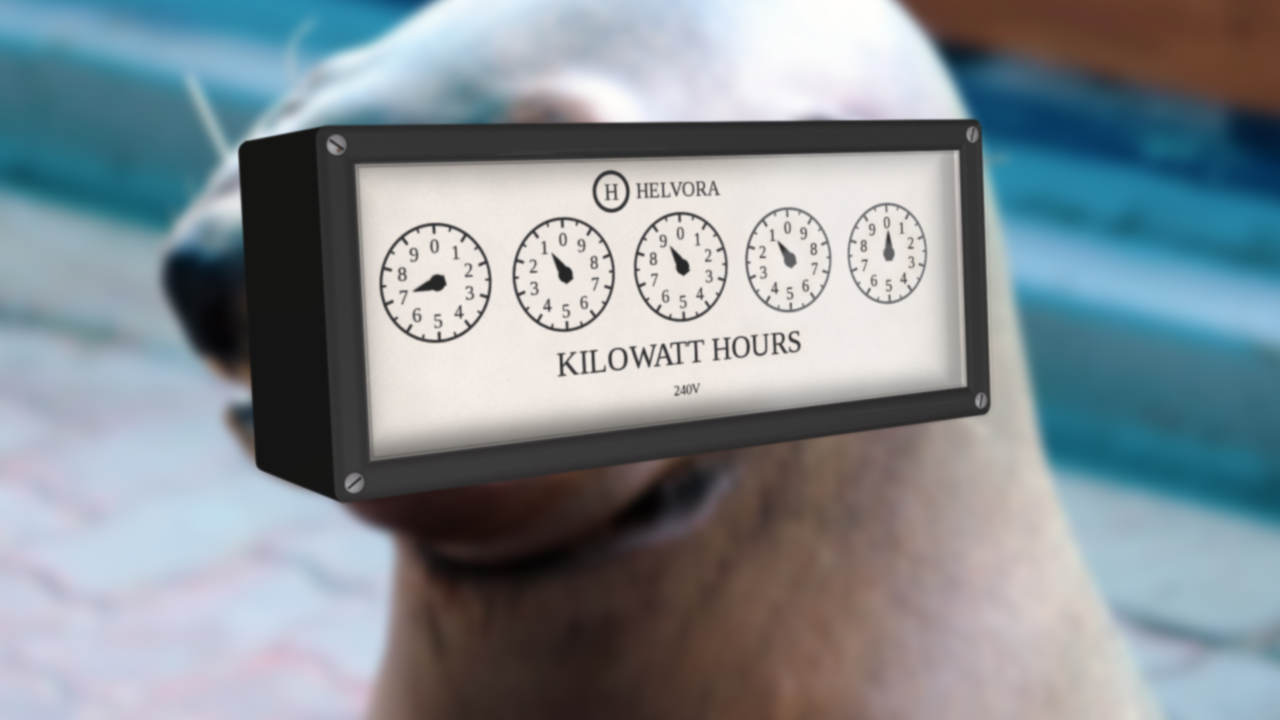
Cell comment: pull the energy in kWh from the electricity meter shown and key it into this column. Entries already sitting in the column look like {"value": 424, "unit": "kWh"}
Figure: {"value": 70910, "unit": "kWh"}
